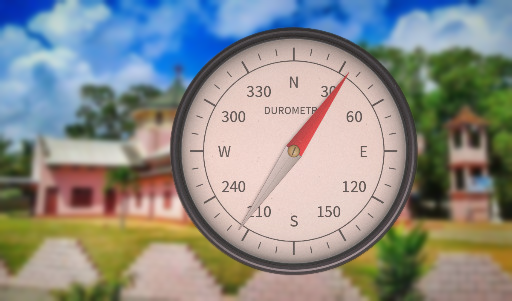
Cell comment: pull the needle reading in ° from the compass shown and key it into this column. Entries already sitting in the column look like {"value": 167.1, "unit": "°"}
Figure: {"value": 35, "unit": "°"}
